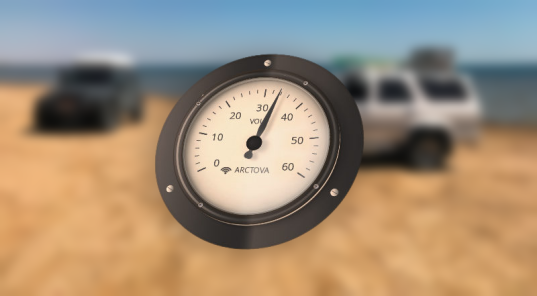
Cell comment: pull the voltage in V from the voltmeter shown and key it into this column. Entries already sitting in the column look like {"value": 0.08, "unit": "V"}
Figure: {"value": 34, "unit": "V"}
